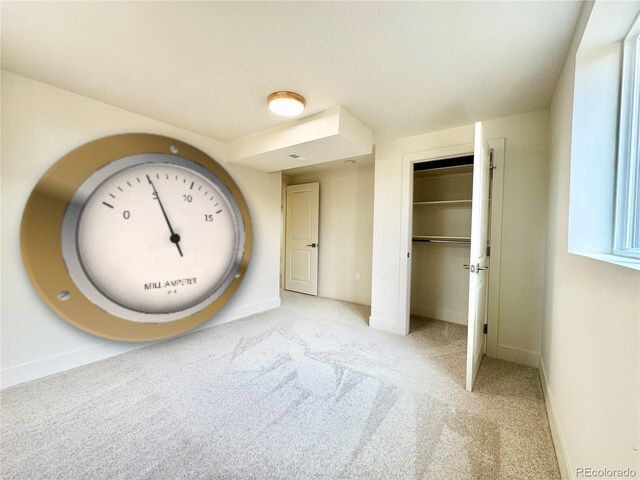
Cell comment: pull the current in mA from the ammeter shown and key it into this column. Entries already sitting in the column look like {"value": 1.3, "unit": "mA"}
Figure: {"value": 5, "unit": "mA"}
